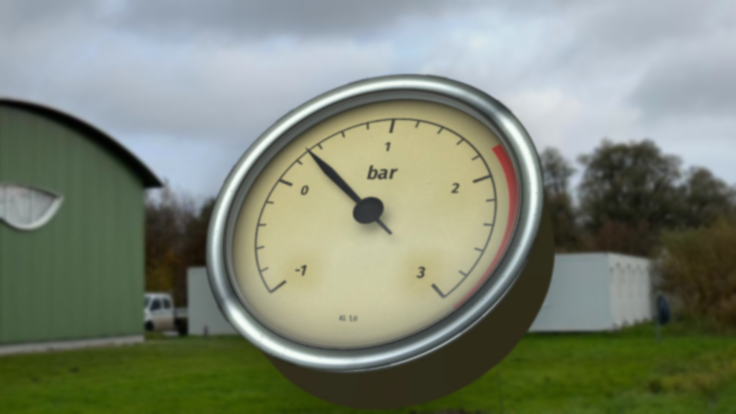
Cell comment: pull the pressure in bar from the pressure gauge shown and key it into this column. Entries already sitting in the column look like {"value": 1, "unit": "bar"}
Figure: {"value": 0.3, "unit": "bar"}
